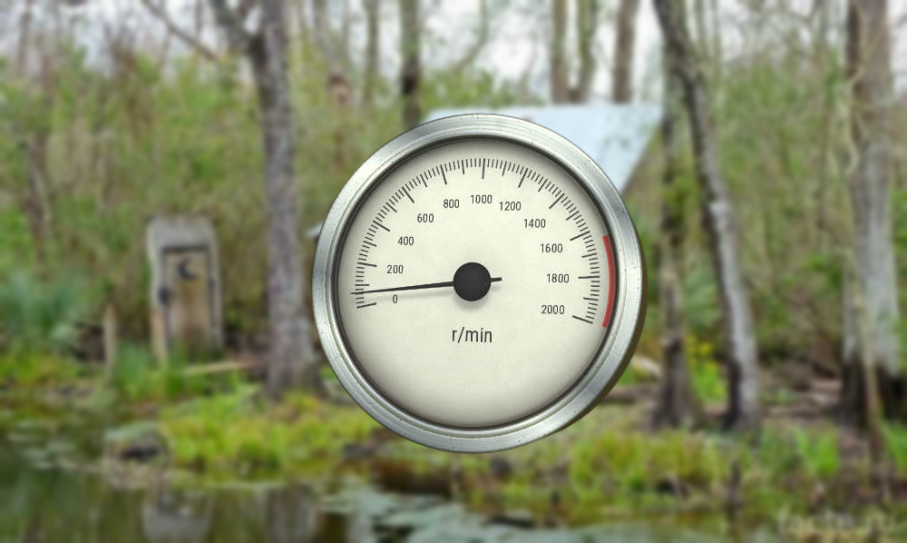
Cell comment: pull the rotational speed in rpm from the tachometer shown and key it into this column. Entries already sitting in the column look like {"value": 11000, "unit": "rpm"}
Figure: {"value": 60, "unit": "rpm"}
